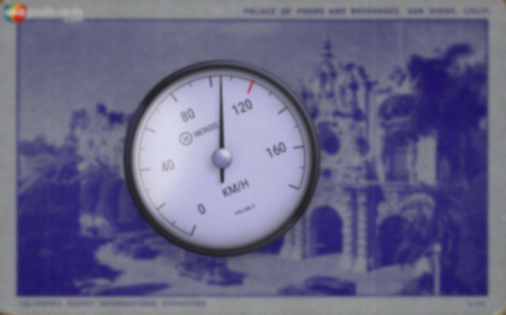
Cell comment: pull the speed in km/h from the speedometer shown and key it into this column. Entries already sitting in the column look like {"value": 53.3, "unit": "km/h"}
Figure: {"value": 105, "unit": "km/h"}
